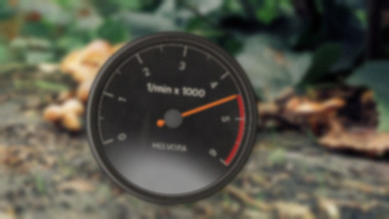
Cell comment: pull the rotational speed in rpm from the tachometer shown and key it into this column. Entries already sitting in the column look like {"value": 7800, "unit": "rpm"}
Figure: {"value": 4500, "unit": "rpm"}
